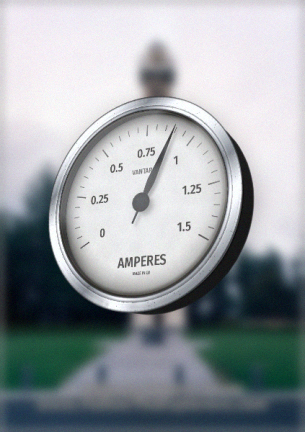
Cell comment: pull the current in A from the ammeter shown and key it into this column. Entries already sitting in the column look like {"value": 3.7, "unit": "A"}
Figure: {"value": 0.9, "unit": "A"}
